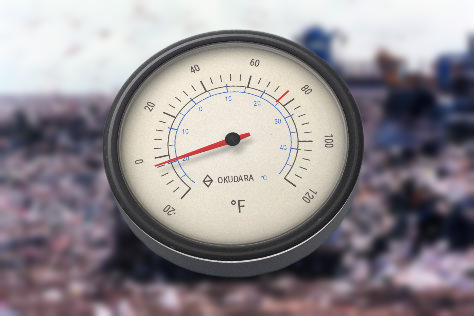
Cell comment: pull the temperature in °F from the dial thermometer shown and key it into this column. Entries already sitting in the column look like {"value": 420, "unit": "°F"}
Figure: {"value": -4, "unit": "°F"}
